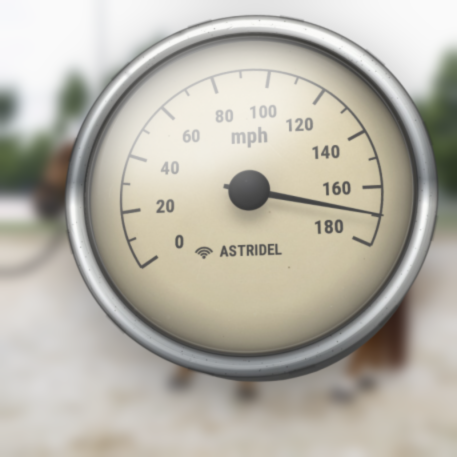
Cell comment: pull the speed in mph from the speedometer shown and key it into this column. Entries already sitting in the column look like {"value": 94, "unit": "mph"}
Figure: {"value": 170, "unit": "mph"}
